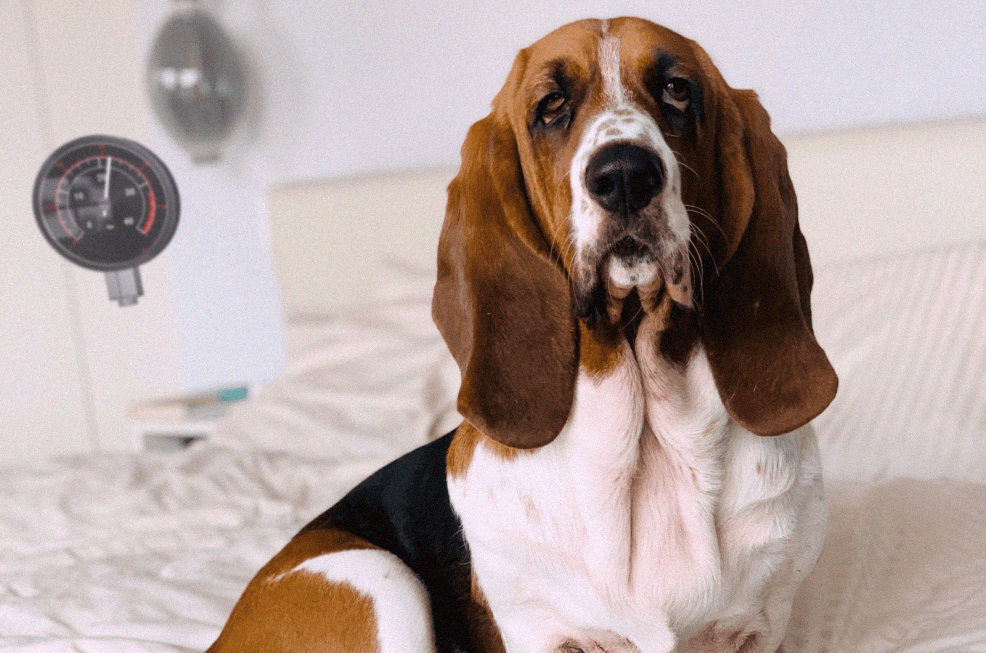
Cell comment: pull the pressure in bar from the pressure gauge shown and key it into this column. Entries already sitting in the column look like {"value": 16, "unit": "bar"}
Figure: {"value": 22, "unit": "bar"}
